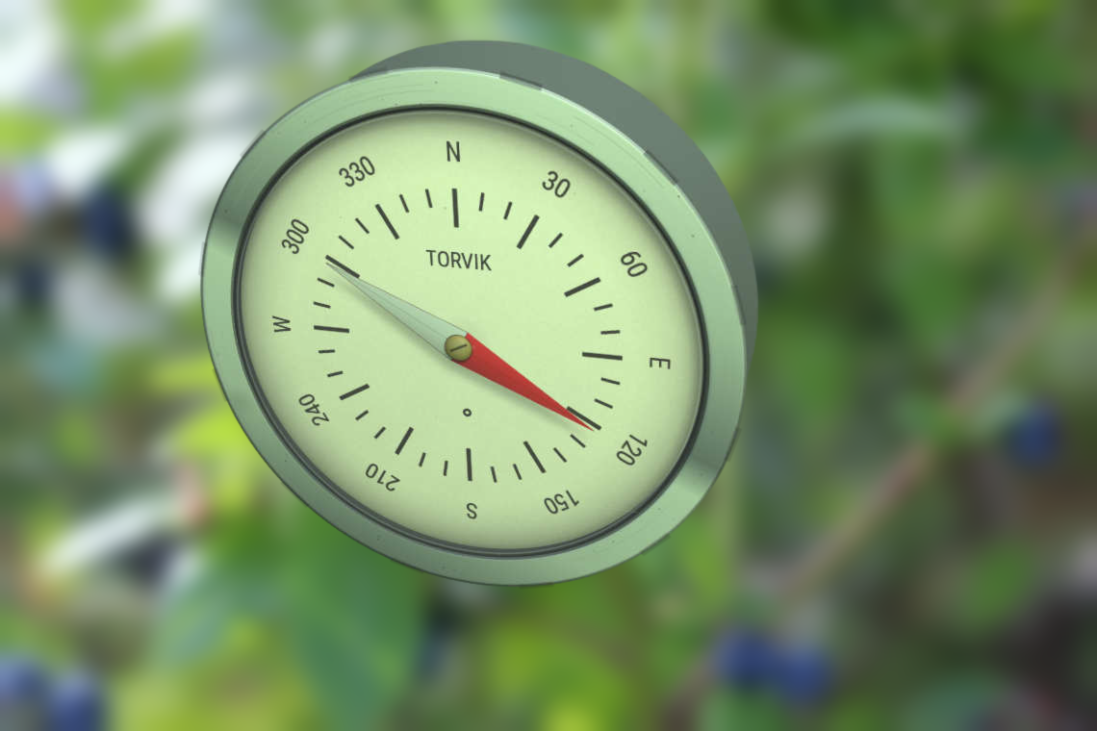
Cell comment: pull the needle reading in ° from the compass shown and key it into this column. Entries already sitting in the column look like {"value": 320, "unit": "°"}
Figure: {"value": 120, "unit": "°"}
